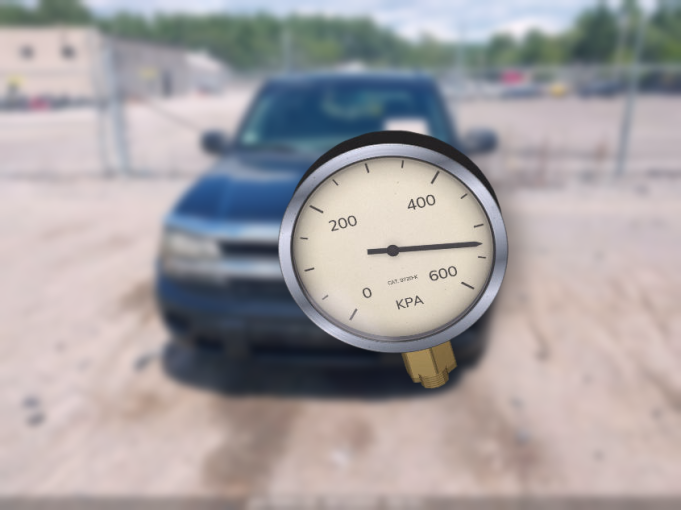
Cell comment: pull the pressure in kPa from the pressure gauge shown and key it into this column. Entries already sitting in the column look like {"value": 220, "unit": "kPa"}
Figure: {"value": 525, "unit": "kPa"}
